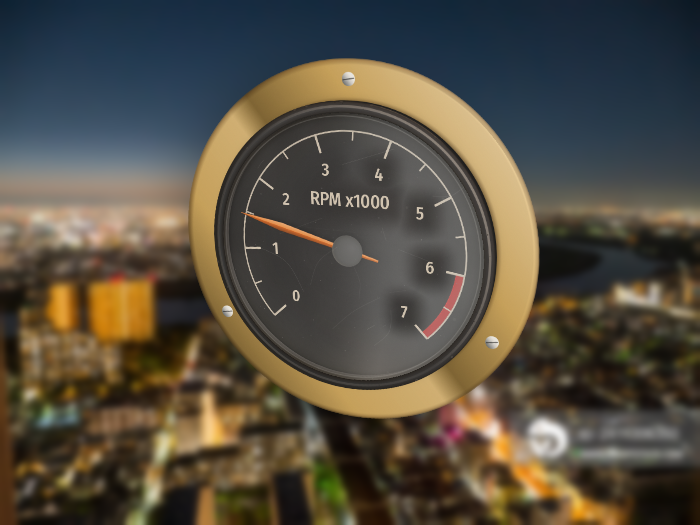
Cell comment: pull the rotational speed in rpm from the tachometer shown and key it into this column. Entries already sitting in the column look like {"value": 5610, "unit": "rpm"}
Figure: {"value": 1500, "unit": "rpm"}
